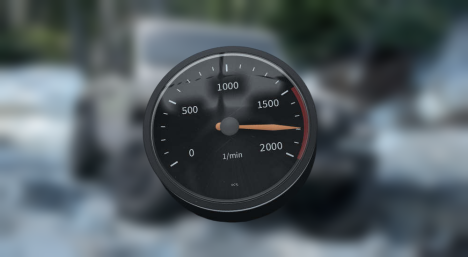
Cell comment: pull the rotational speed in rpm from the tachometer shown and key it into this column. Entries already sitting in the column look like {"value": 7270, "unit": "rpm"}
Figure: {"value": 1800, "unit": "rpm"}
